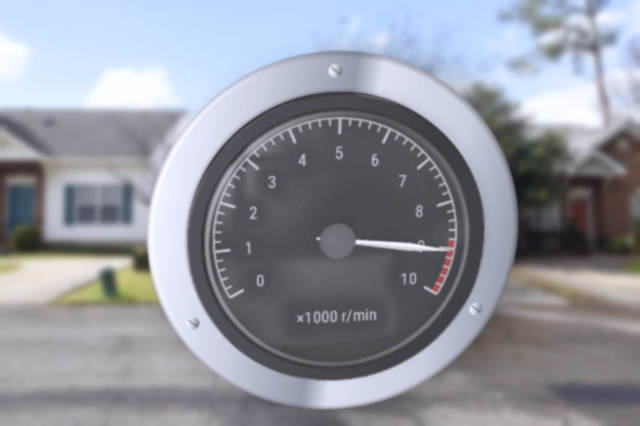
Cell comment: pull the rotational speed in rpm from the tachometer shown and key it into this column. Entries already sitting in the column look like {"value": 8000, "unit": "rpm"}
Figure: {"value": 9000, "unit": "rpm"}
